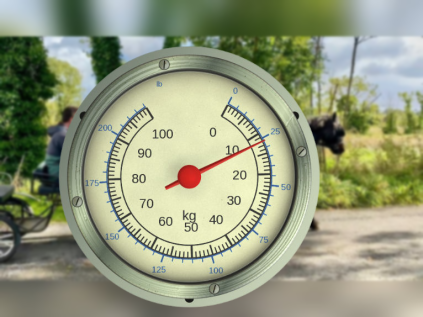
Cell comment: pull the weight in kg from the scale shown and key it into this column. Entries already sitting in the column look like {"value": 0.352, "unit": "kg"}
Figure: {"value": 12, "unit": "kg"}
